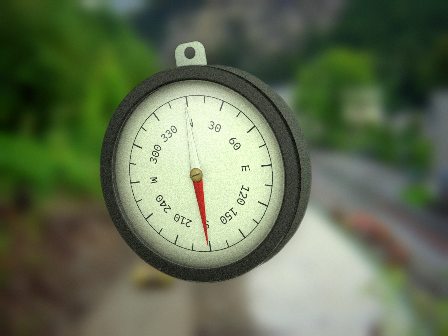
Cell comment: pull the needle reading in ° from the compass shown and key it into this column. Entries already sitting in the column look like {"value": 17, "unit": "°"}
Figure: {"value": 180, "unit": "°"}
